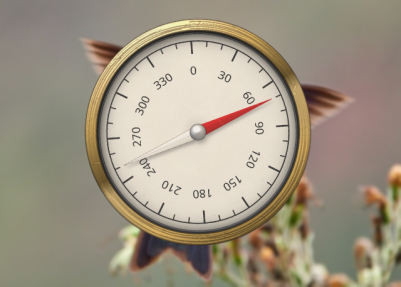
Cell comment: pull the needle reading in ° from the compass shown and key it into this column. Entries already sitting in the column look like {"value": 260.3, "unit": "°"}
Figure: {"value": 70, "unit": "°"}
